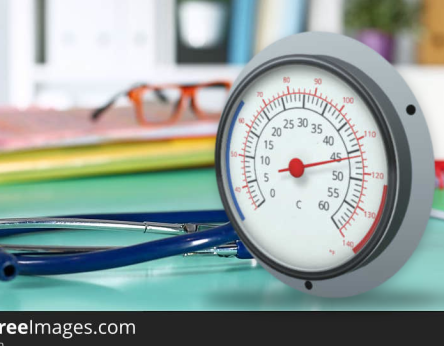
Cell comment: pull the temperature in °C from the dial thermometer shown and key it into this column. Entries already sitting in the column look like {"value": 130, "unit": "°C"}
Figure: {"value": 46, "unit": "°C"}
